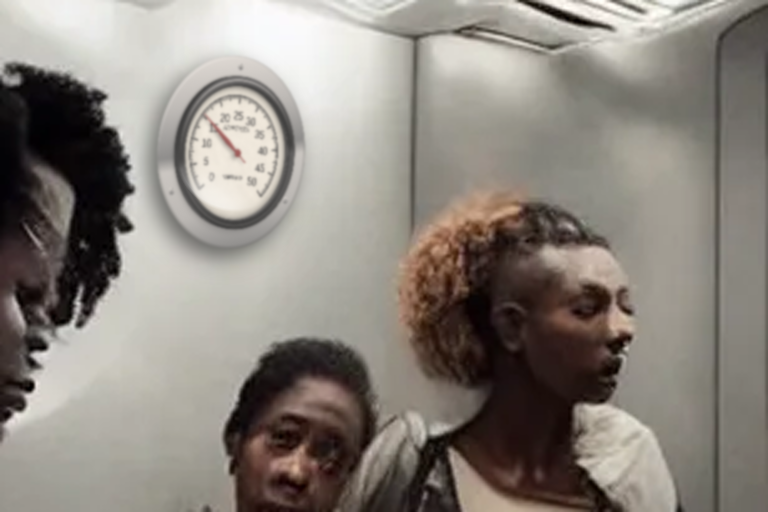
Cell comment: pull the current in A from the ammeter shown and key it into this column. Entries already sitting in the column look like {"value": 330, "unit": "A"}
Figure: {"value": 15, "unit": "A"}
